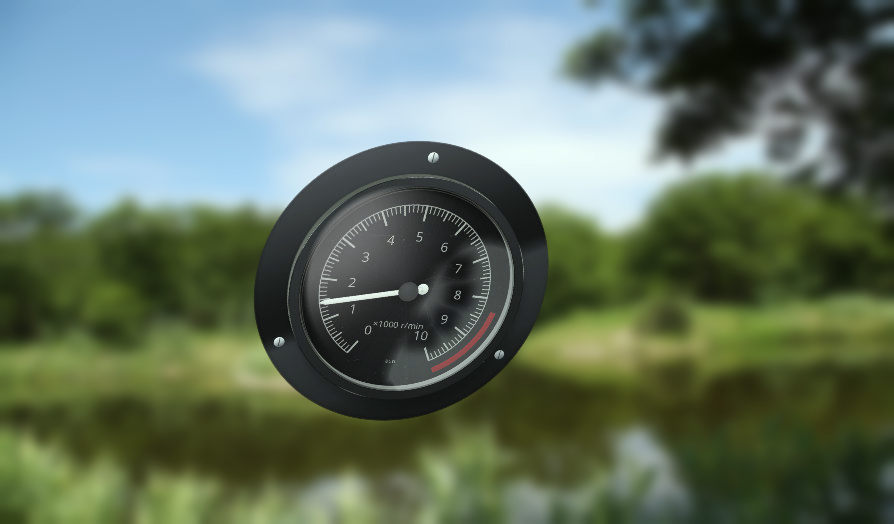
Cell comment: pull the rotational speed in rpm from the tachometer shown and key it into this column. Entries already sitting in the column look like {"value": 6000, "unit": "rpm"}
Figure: {"value": 1500, "unit": "rpm"}
